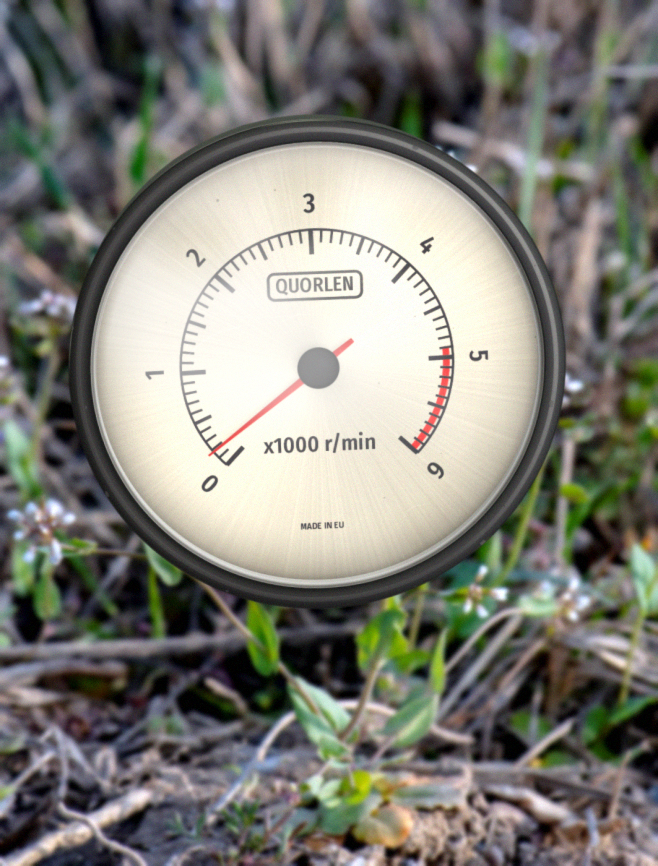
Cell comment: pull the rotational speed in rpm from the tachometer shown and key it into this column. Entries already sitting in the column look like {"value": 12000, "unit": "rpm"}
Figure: {"value": 200, "unit": "rpm"}
